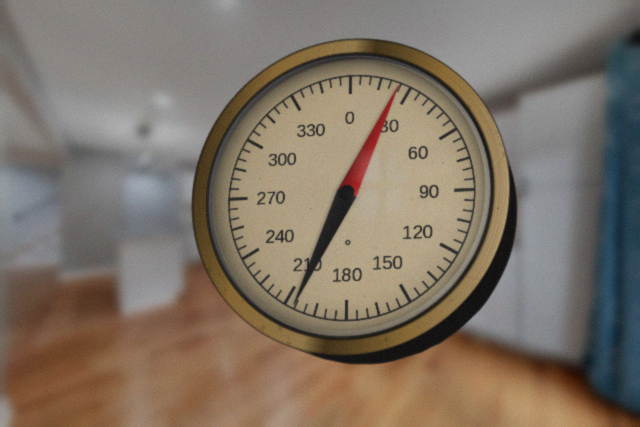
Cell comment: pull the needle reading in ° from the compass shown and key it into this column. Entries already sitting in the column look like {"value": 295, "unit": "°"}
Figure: {"value": 25, "unit": "°"}
